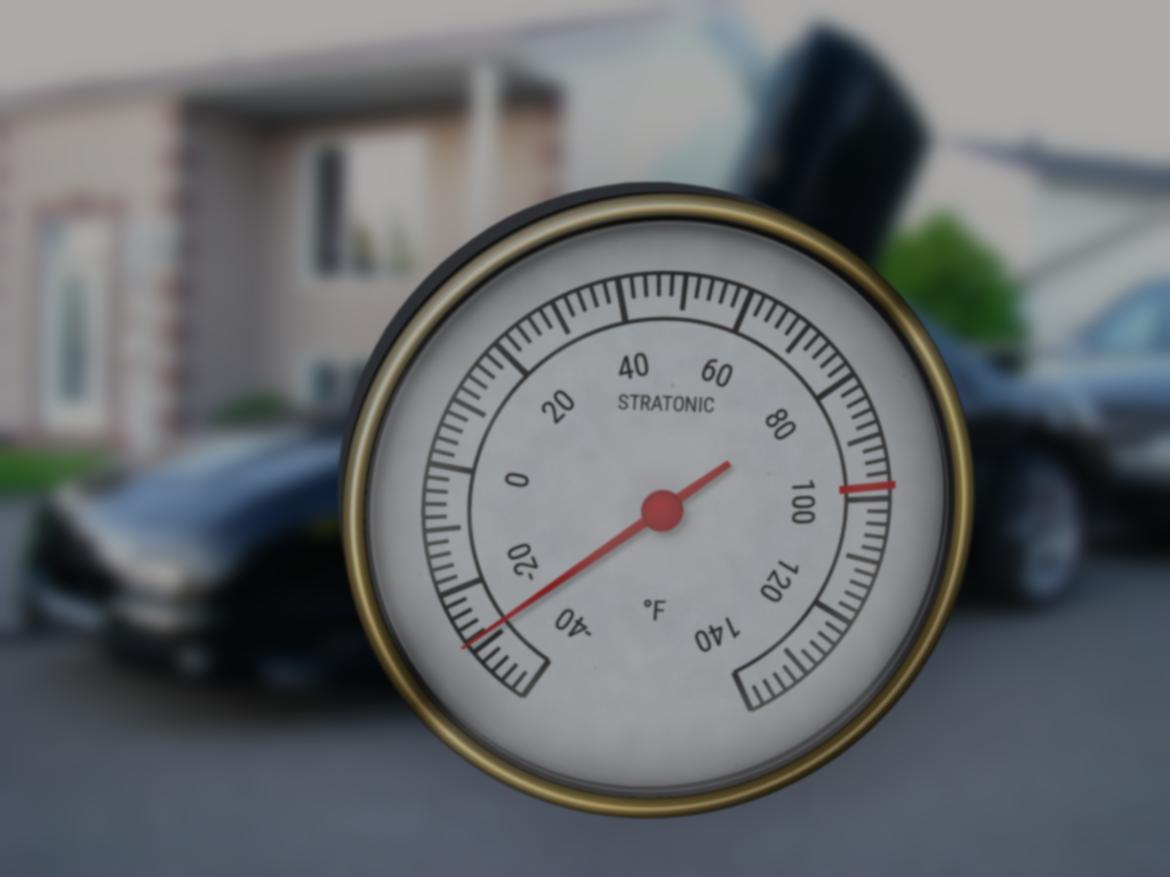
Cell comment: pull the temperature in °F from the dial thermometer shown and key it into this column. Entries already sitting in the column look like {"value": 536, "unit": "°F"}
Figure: {"value": -28, "unit": "°F"}
